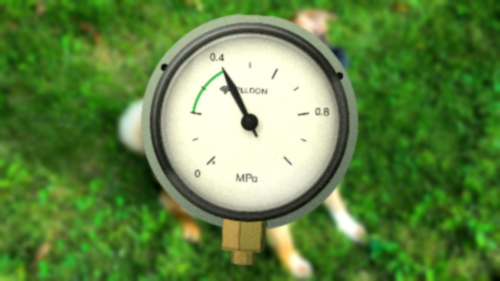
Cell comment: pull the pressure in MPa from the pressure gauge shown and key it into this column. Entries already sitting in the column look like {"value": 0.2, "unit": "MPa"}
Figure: {"value": 0.4, "unit": "MPa"}
